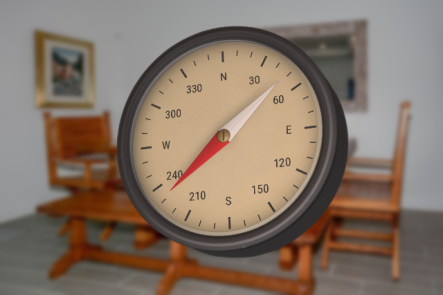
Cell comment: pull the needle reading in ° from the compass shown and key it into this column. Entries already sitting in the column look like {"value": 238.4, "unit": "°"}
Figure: {"value": 230, "unit": "°"}
